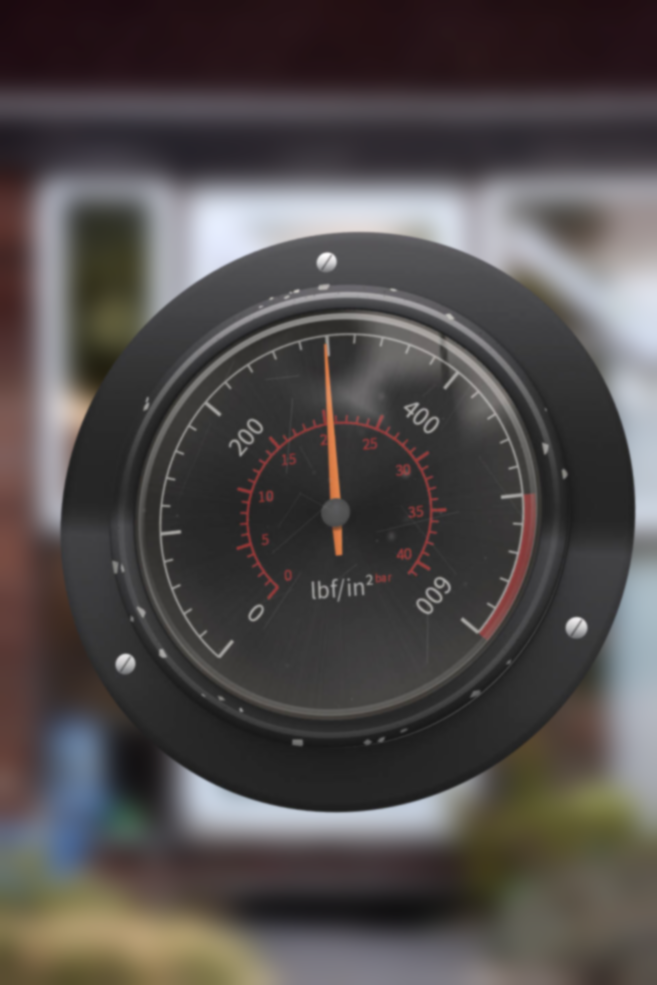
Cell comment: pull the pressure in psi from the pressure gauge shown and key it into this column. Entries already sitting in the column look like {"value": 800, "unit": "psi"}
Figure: {"value": 300, "unit": "psi"}
